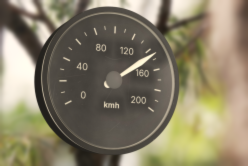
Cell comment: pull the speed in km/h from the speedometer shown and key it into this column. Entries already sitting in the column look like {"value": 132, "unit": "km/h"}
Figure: {"value": 145, "unit": "km/h"}
